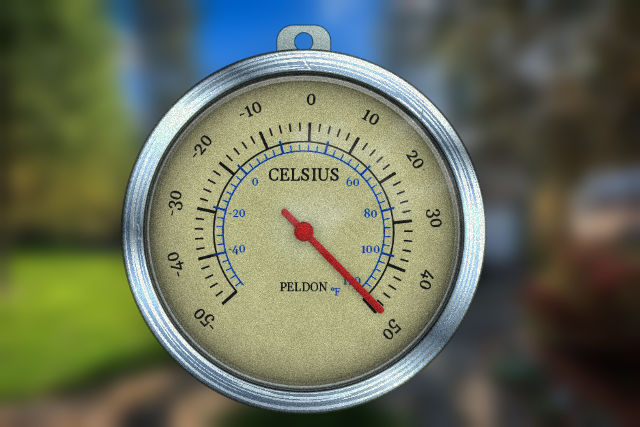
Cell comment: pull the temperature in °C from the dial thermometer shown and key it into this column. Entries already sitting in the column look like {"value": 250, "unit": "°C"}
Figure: {"value": 49, "unit": "°C"}
